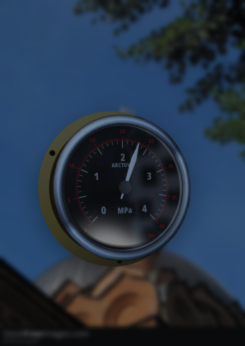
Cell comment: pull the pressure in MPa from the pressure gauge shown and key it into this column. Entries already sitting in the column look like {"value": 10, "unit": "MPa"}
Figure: {"value": 2.3, "unit": "MPa"}
